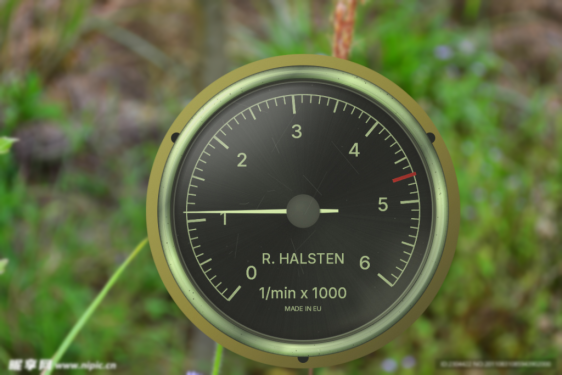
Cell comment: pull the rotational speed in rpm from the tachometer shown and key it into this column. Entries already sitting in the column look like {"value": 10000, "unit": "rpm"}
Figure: {"value": 1100, "unit": "rpm"}
